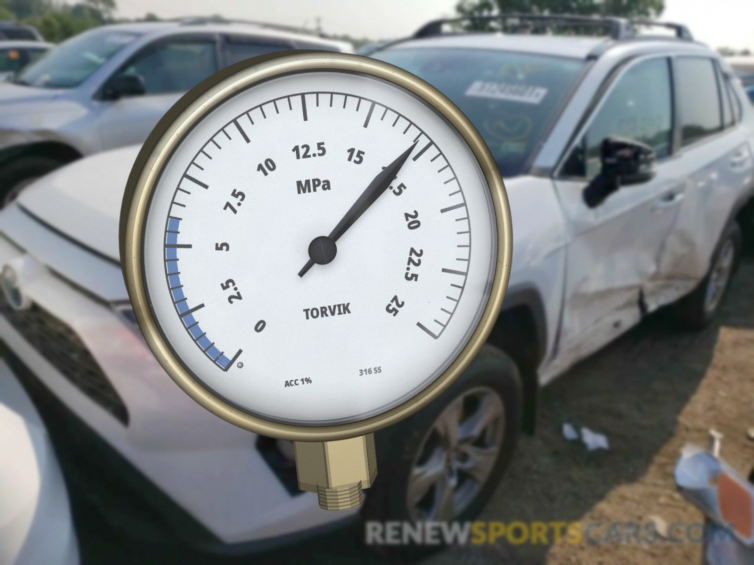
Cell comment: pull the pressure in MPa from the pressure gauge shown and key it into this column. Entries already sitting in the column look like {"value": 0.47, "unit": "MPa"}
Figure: {"value": 17, "unit": "MPa"}
